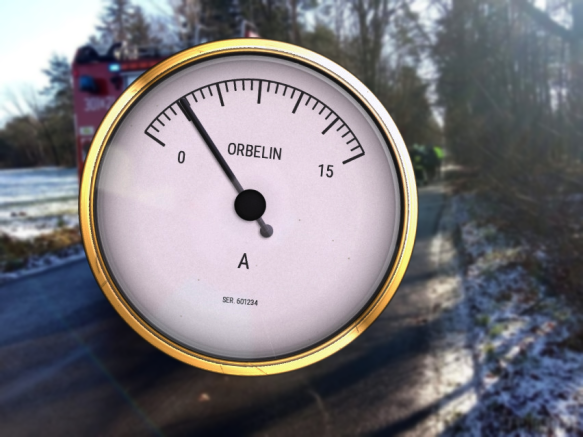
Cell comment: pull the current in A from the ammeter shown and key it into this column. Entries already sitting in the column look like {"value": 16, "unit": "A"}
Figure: {"value": 2.75, "unit": "A"}
